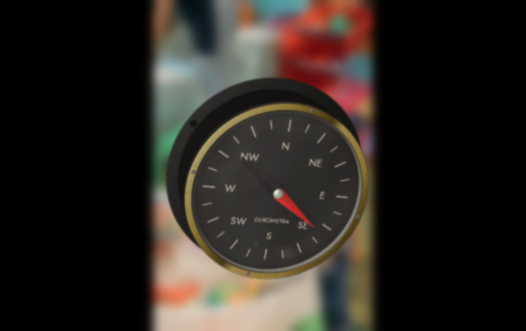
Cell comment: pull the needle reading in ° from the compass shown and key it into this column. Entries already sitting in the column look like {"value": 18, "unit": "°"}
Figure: {"value": 127.5, "unit": "°"}
